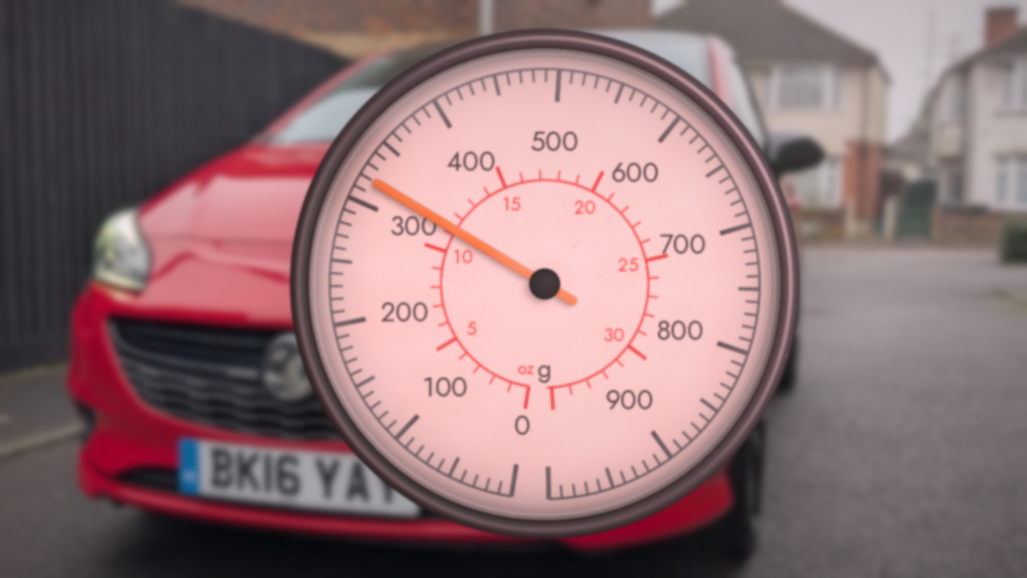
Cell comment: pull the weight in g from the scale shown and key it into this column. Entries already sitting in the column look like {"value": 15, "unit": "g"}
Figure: {"value": 320, "unit": "g"}
